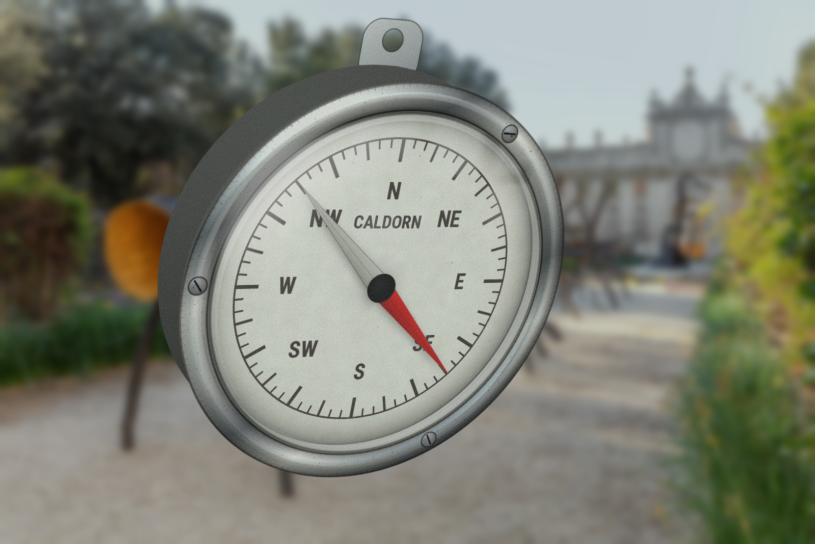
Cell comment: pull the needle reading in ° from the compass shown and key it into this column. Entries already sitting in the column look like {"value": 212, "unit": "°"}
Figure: {"value": 135, "unit": "°"}
